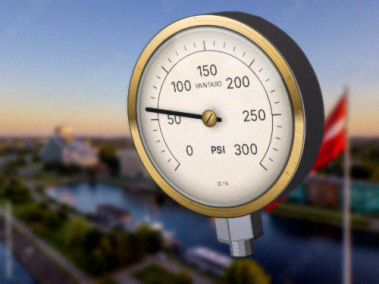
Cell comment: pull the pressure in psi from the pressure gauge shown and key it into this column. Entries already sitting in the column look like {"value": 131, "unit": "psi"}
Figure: {"value": 60, "unit": "psi"}
